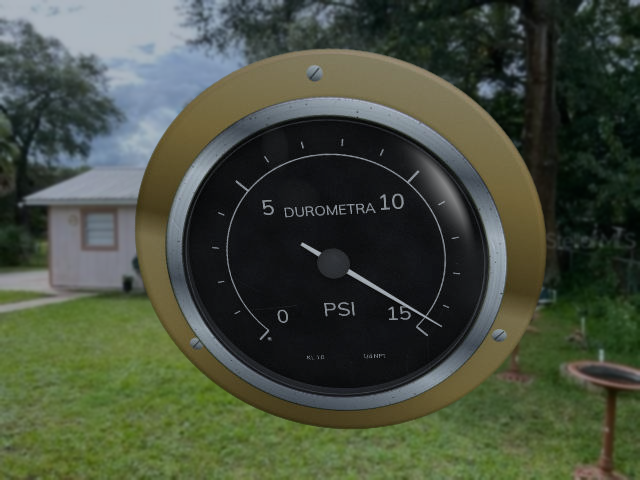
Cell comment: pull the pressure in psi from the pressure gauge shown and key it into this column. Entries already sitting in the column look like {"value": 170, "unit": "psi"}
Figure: {"value": 14.5, "unit": "psi"}
